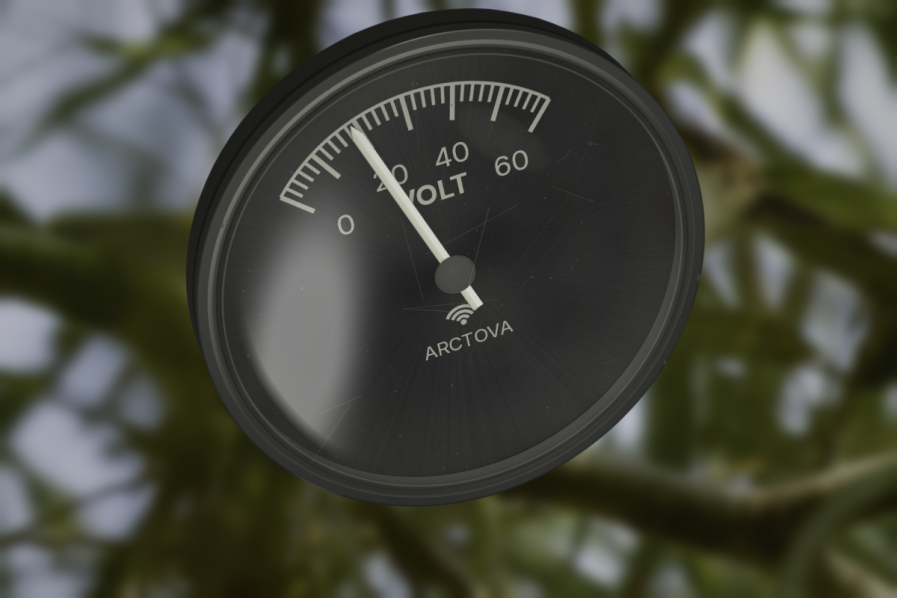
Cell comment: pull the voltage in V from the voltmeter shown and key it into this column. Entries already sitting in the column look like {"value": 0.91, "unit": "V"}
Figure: {"value": 19, "unit": "V"}
